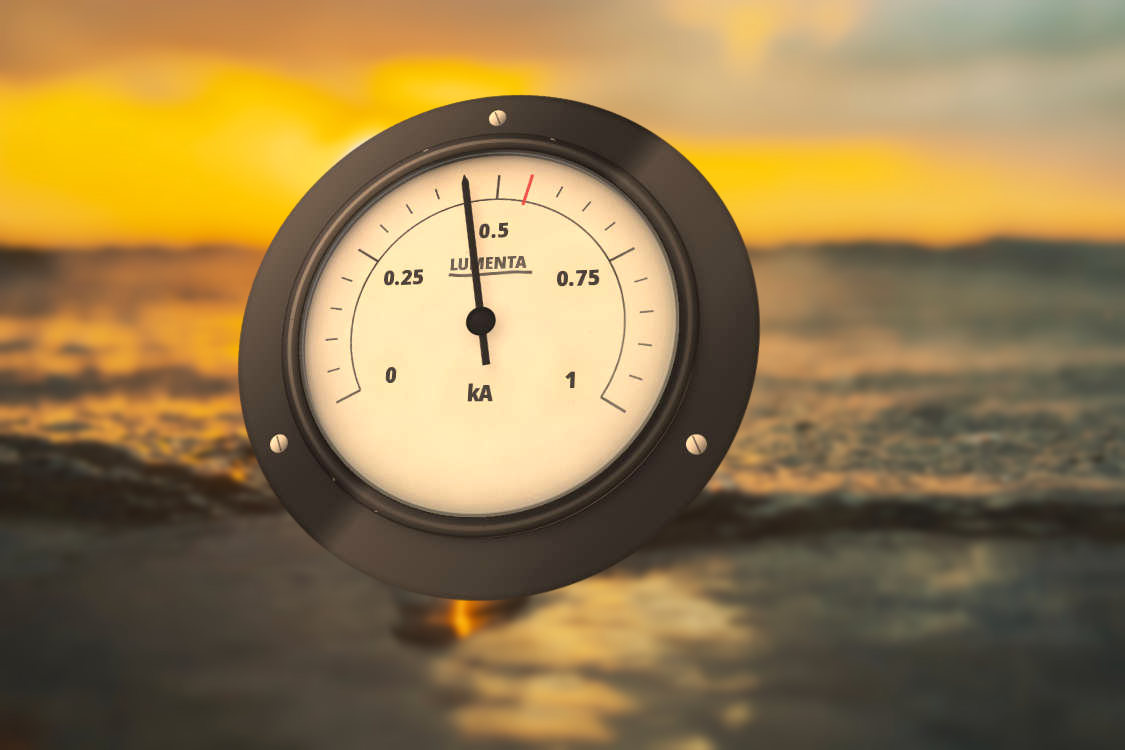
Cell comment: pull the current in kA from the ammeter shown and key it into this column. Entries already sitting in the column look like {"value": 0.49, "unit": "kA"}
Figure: {"value": 0.45, "unit": "kA"}
